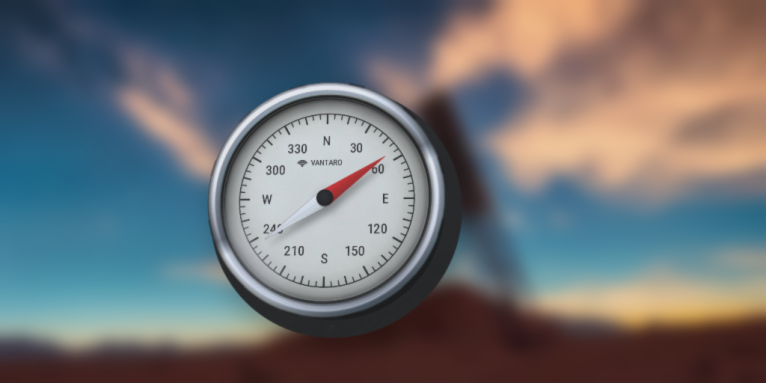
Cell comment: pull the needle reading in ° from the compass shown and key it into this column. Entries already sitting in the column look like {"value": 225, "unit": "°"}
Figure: {"value": 55, "unit": "°"}
